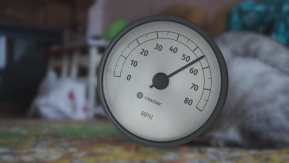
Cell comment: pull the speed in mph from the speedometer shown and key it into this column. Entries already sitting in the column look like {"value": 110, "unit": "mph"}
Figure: {"value": 55, "unit": "mph"}
